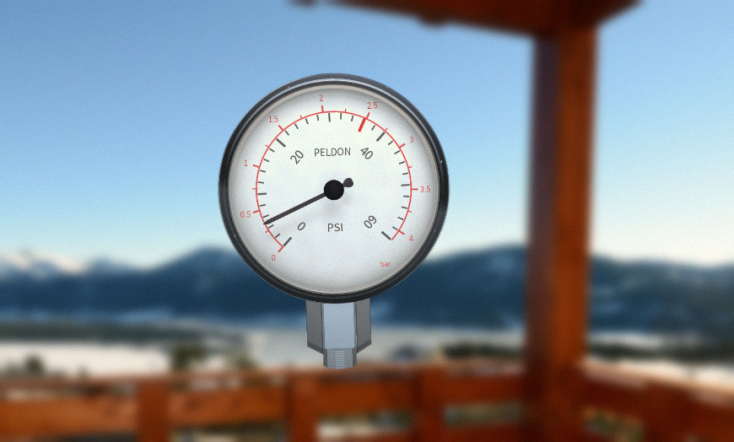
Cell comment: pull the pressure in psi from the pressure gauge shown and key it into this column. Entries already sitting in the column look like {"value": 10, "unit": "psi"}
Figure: {"value": 5, "unit": "psi"}
